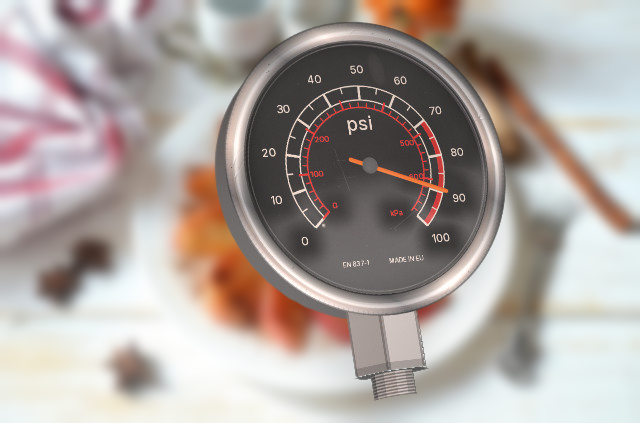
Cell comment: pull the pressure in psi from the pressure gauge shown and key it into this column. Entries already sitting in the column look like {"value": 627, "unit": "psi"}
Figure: {"value": 90, "unit": "psi"}
